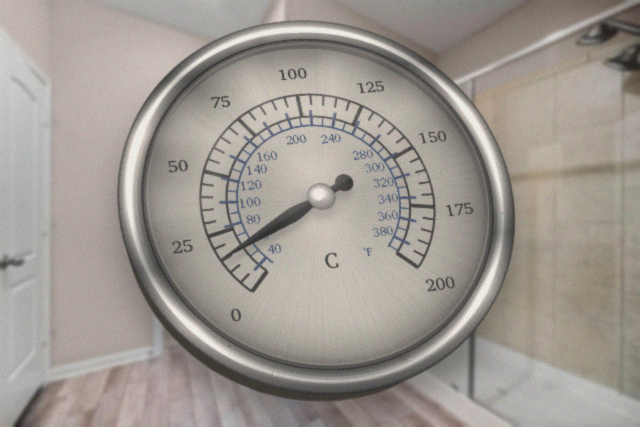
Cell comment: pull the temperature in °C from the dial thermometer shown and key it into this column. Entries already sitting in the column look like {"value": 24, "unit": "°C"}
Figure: {"value": 15, "unit": "°C"}
